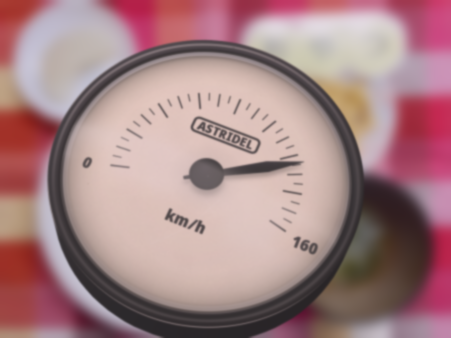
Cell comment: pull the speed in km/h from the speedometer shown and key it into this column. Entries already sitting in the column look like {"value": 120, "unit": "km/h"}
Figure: {"value": 125, "unit": "km/h"}
